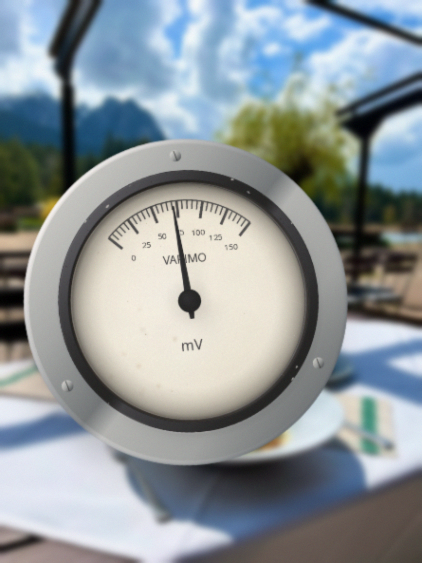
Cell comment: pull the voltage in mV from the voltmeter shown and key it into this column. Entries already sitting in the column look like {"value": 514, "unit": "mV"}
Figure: {"value": 70, "unit": "mV"}
